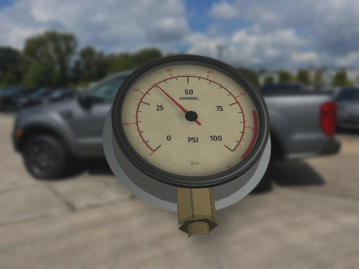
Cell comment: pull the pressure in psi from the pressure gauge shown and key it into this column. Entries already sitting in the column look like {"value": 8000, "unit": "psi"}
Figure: {"value": 35, "unit": "psi"}
